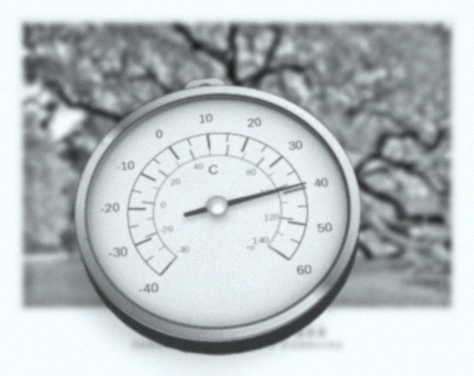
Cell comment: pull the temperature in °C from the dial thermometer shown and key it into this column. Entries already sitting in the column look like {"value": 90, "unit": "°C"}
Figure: {"value": 40, "unit": "°C"}
